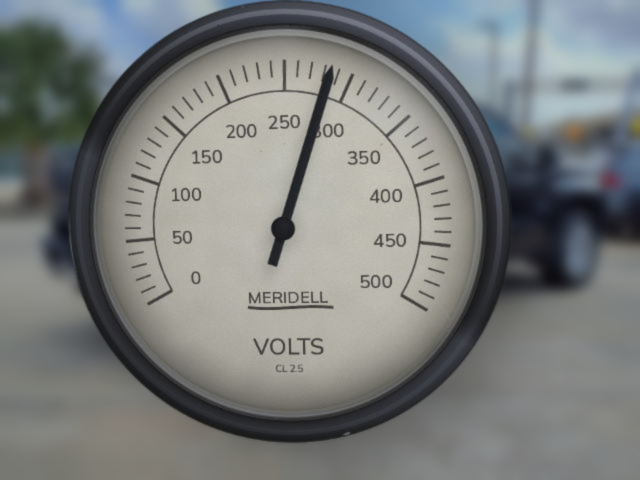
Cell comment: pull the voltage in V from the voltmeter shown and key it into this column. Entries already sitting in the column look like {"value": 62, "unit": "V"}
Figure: {"value": 285, "unit": "V"}
